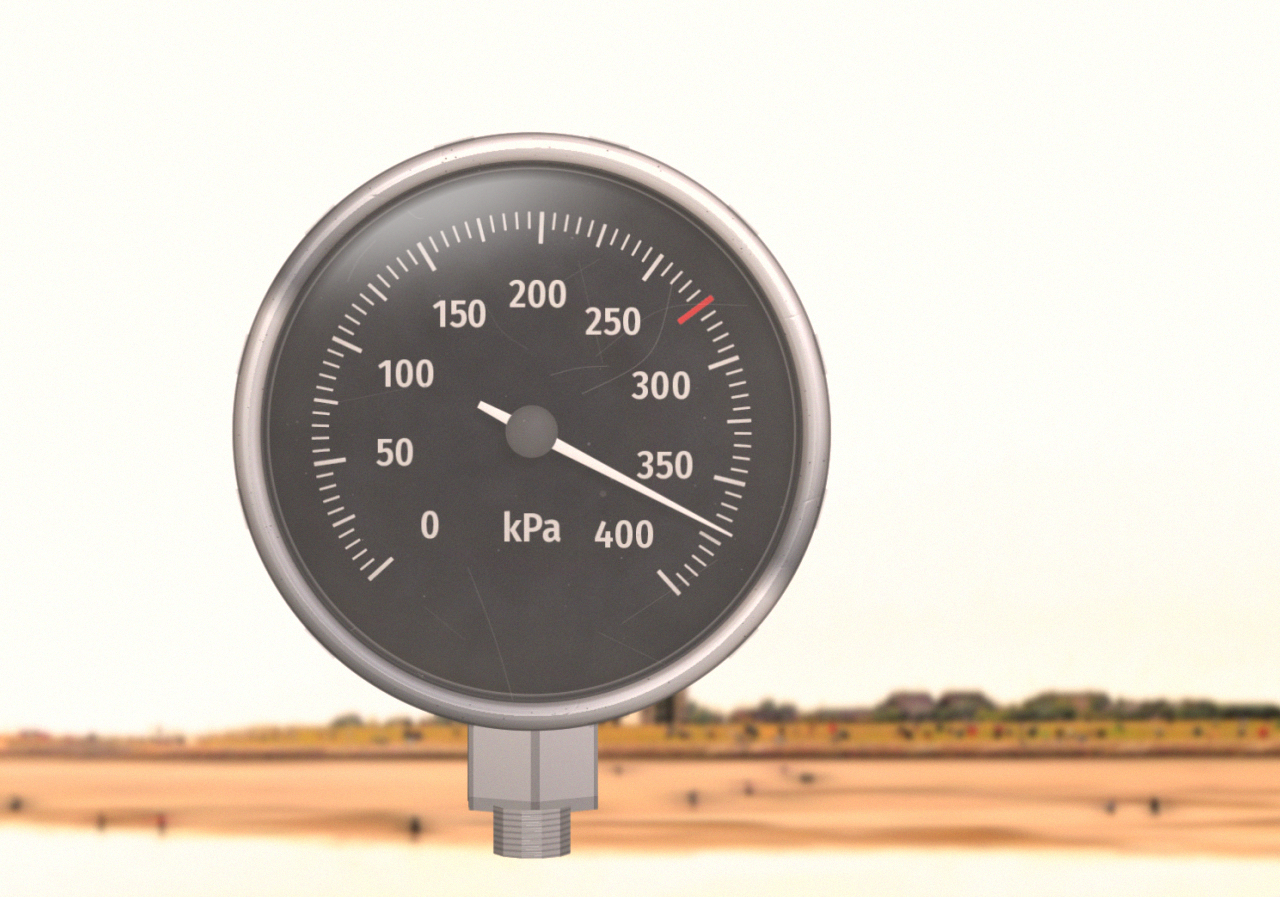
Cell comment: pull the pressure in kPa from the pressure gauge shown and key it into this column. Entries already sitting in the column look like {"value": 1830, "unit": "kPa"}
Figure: {"value": 370, "unit": "kPa"}
